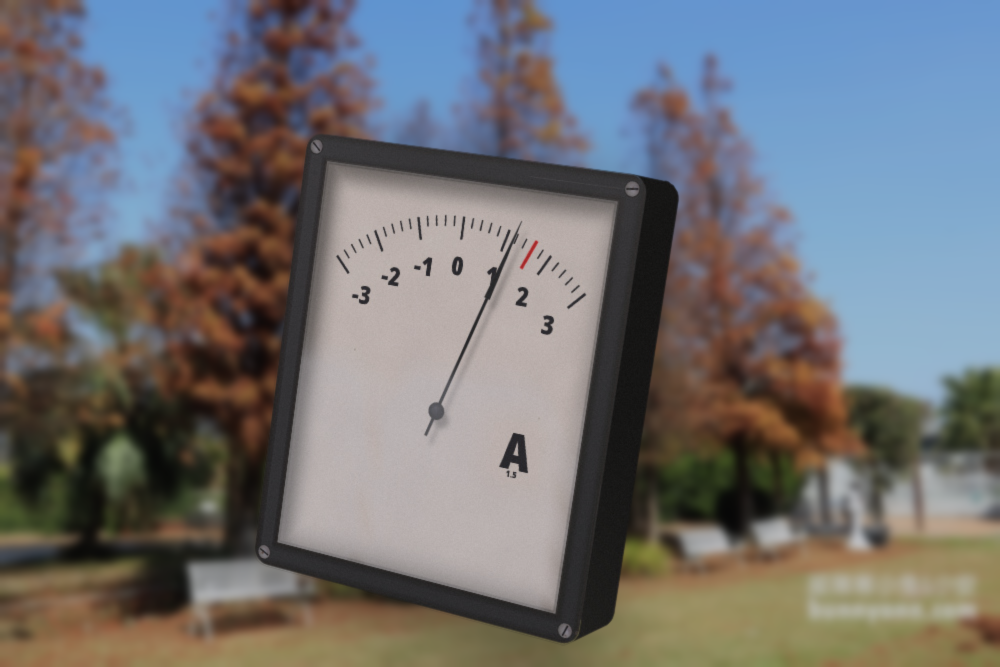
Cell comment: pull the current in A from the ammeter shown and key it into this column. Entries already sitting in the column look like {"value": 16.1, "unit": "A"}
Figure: {"value": 1.2, "unit": "A"}
